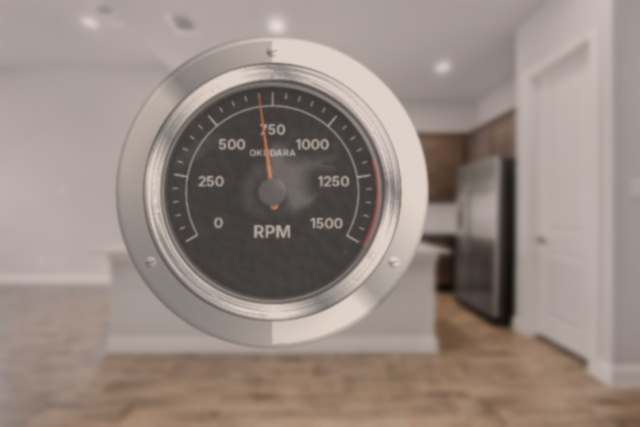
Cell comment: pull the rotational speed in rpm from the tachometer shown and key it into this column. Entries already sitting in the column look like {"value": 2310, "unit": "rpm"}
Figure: {"value": 700, "unit": "rpm"}
